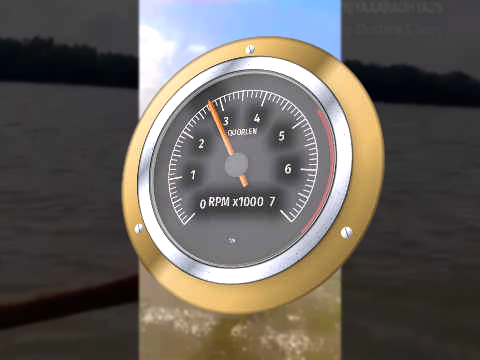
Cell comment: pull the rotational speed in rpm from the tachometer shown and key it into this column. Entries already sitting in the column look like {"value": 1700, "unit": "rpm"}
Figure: {"value": 2800, "unit": "rpm"}
